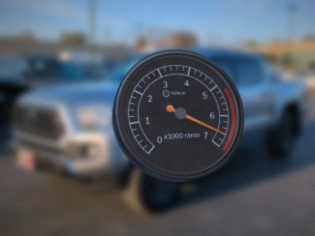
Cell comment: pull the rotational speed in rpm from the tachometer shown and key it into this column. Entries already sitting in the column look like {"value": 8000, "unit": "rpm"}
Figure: {"value": 6600, "unit": "rpm"}
